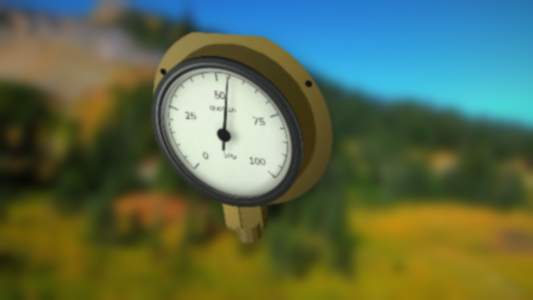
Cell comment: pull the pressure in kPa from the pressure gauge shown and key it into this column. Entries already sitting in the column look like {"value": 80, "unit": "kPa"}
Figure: {"value": 55, "unit": "kPa"}
